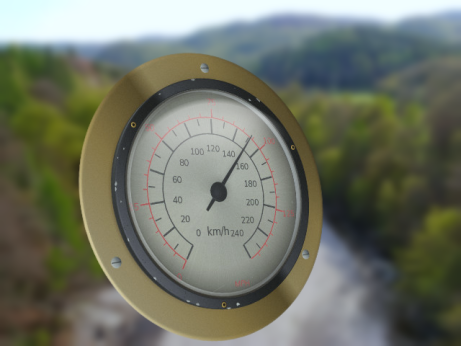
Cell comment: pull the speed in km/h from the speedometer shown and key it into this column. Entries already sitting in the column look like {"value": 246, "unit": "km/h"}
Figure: {"value": 150, "unit": "km/h"}
